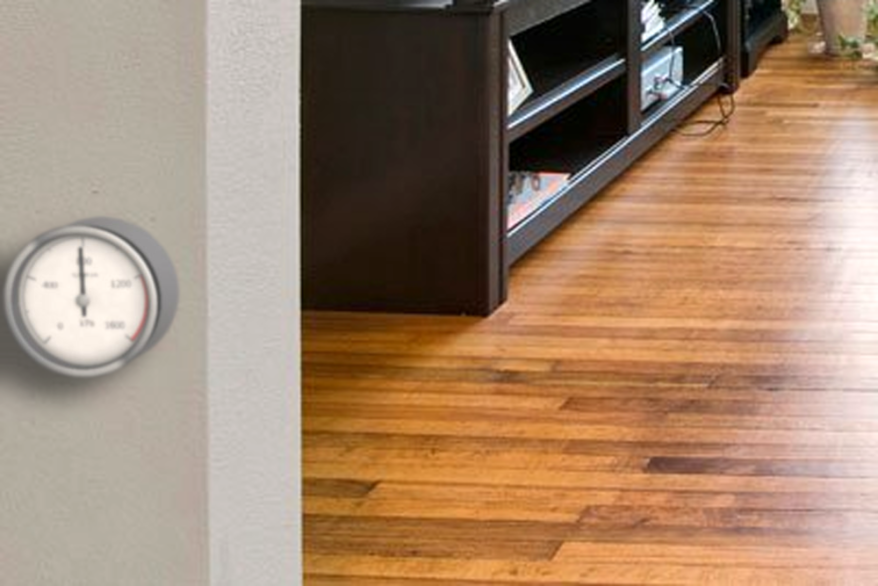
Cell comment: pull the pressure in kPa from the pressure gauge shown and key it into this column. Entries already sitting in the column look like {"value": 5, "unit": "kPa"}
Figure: {"value": 800, "unit": "kPa"}
